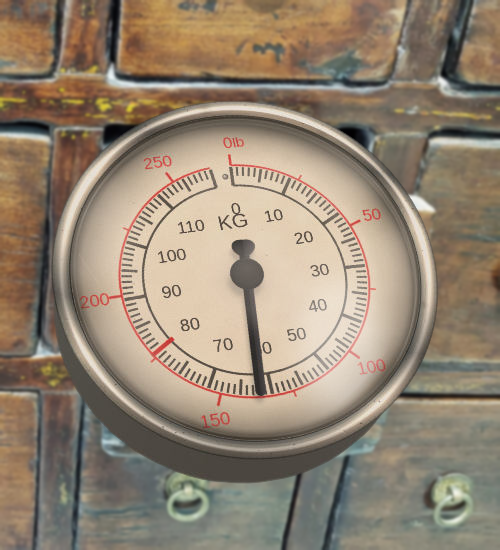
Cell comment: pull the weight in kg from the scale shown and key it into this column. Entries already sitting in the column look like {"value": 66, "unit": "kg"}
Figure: {"value": 62, "unit": "kg"}
